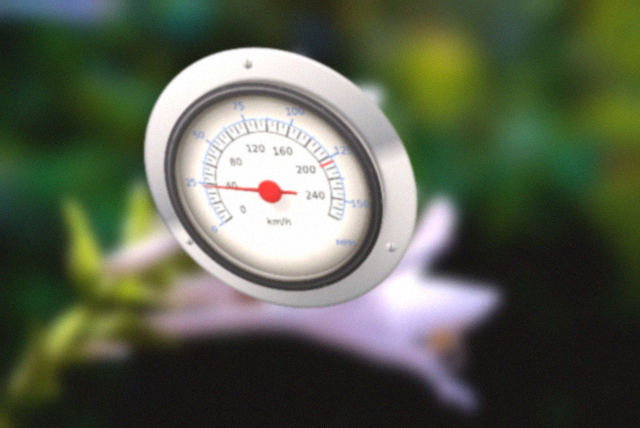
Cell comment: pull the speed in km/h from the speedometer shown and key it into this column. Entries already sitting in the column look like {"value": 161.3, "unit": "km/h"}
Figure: {"value": 40, "unit": "km/h"}
